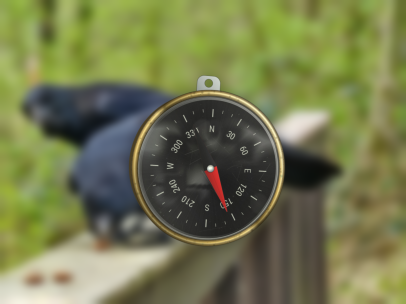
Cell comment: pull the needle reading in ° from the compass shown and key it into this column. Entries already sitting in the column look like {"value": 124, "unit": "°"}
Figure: {"value": 155, "unit": "°"}
